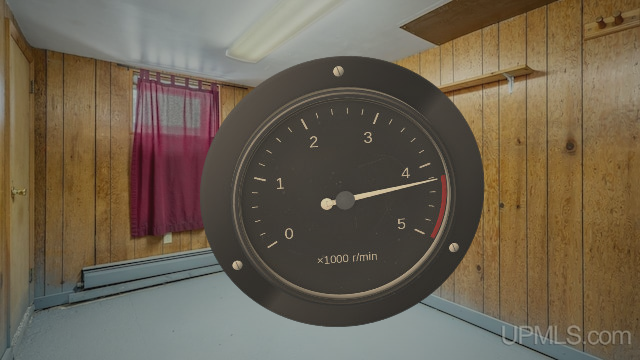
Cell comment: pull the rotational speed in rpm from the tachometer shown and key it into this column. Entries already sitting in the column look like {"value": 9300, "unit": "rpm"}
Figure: {"value": 4200, "unit": "rpm"}
